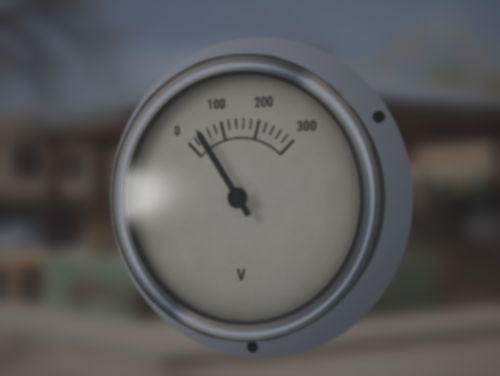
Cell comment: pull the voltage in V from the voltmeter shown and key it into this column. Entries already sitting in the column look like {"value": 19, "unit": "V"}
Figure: {"value": 40, "unit": "V"}
